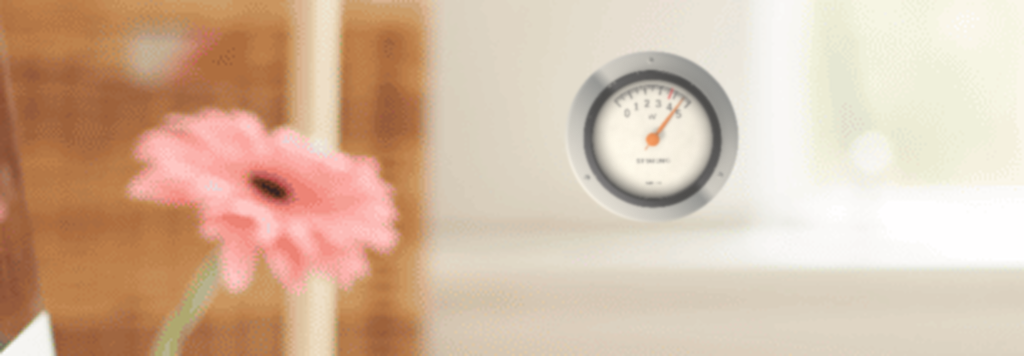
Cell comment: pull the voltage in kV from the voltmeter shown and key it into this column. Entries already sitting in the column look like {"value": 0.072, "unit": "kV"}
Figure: {"value": 4.5, "unit": "kV"}
